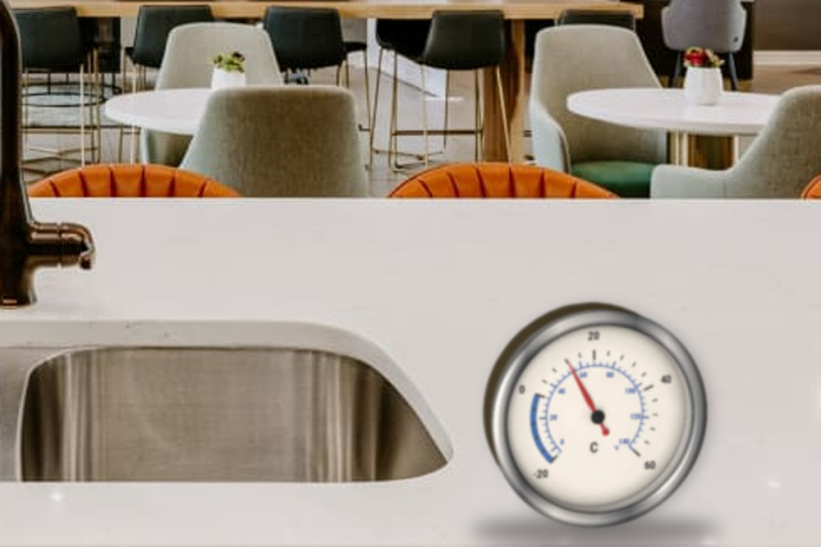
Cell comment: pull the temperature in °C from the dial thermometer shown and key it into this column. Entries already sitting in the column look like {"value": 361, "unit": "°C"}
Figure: {"value": 12, "unit": "°C"}
